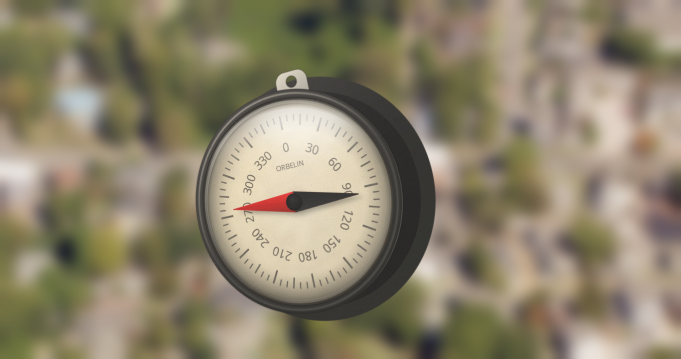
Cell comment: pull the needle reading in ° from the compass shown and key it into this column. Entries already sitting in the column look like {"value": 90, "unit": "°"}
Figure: {"value": 275, "unit": "°"}
